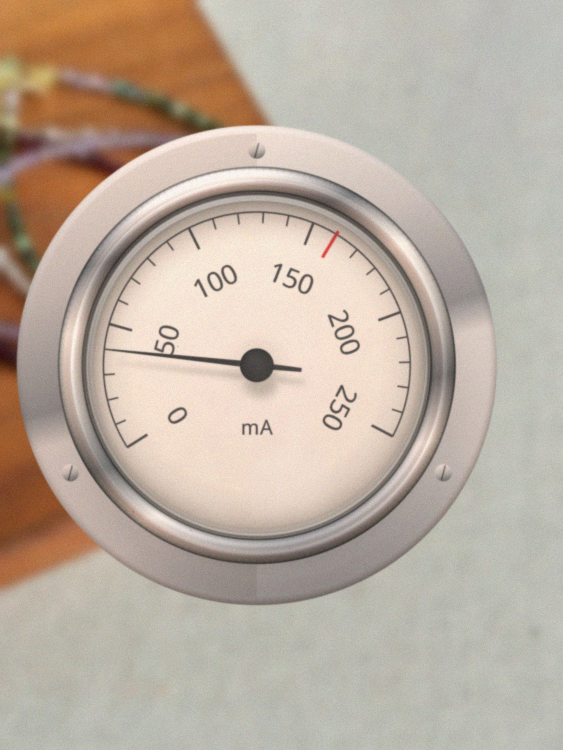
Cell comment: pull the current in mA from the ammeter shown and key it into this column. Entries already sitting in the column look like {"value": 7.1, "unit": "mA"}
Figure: {"value": 40, "unit": "mA"}
